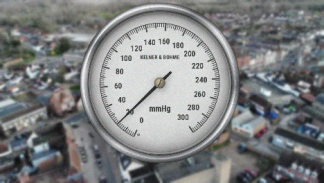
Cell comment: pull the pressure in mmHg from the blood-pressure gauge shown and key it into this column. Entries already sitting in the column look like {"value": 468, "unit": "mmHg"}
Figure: {"value": 20, "unit": "mmHg"}
